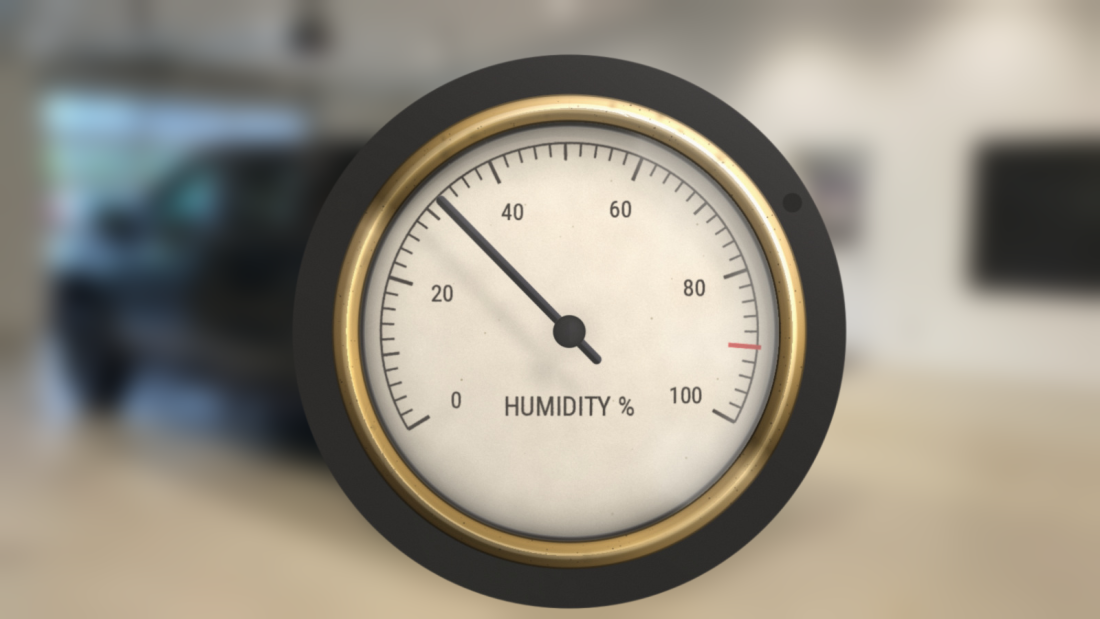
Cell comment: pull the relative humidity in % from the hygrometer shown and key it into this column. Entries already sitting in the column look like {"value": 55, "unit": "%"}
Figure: {"value": 32, "unit": "%"}
